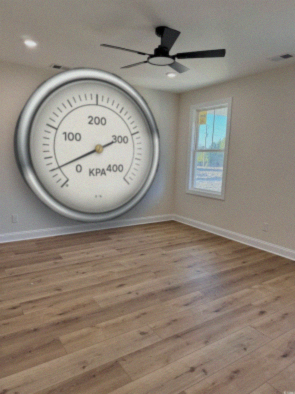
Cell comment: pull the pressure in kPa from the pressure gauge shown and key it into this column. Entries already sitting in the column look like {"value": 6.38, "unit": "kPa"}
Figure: {"value": 30, "unit": "kPa"}
